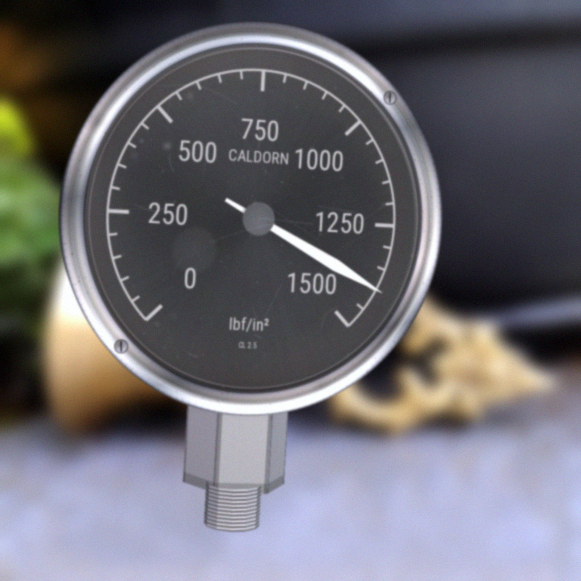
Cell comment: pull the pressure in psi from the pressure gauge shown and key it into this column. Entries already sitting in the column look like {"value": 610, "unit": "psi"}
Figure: {"value": 1400, "unit": "psi"}
